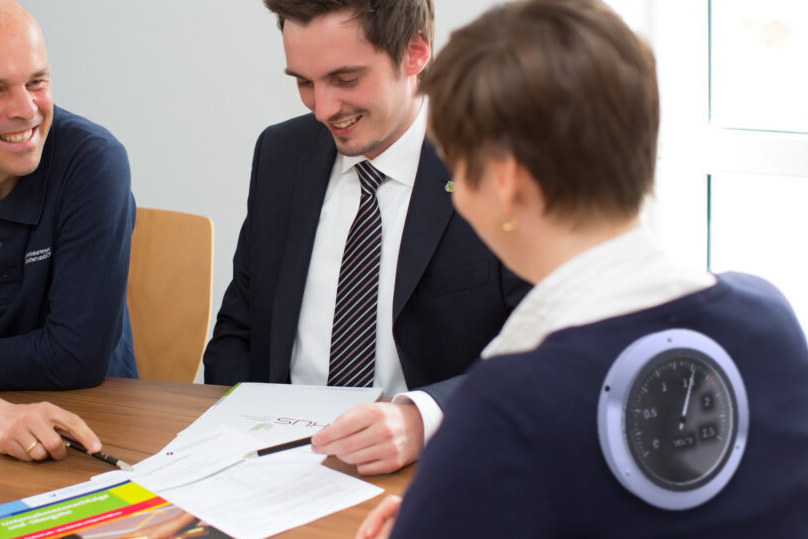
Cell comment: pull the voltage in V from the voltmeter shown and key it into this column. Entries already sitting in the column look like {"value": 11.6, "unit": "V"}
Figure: {"value": 1.5, "unit": "V"}
